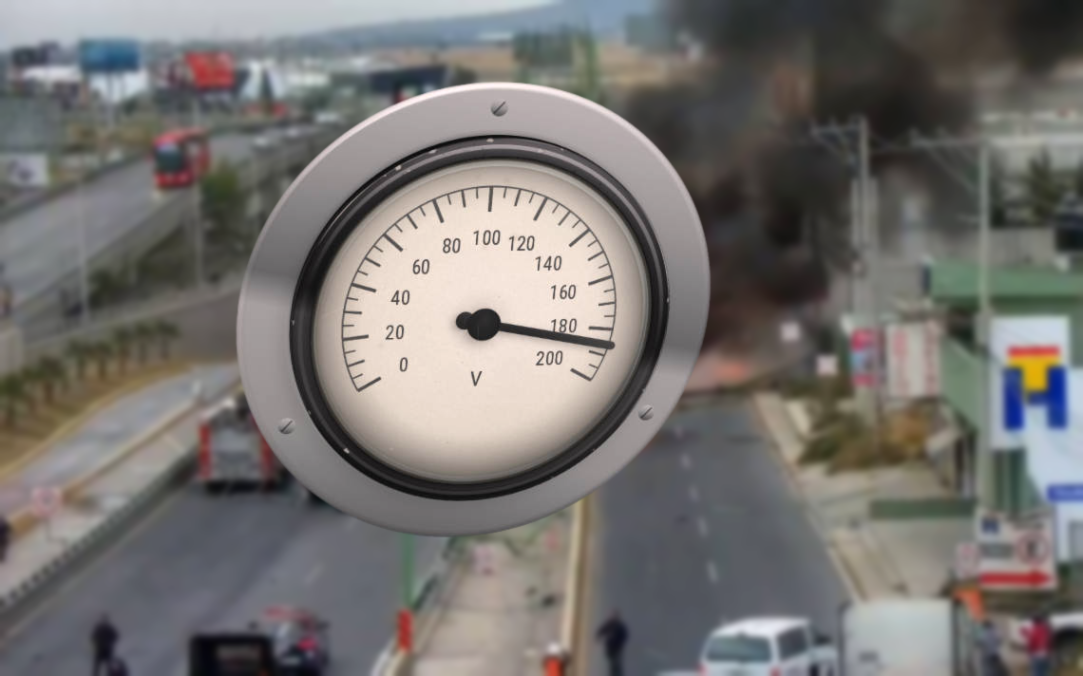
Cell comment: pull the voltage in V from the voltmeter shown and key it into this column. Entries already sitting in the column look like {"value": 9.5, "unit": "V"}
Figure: {"value": 185, "unit": "V"}
